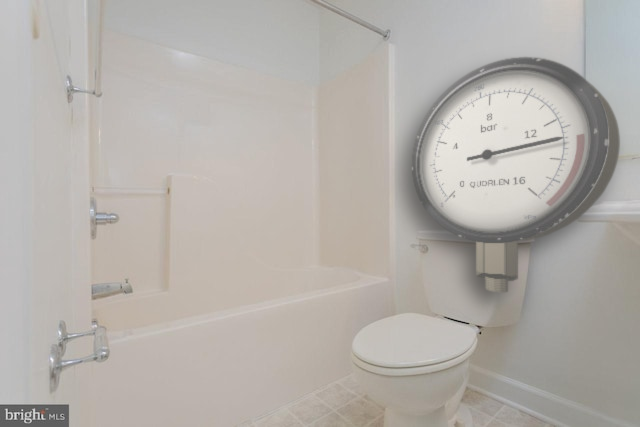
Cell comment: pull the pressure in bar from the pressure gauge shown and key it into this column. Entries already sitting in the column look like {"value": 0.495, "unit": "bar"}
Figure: {"value": 13, "unit": "bar"}
